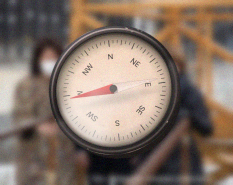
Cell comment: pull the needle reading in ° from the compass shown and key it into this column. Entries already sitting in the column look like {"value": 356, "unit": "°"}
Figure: {"value": 265, "unit": "°"}
